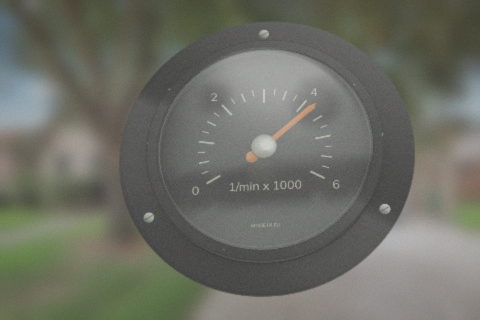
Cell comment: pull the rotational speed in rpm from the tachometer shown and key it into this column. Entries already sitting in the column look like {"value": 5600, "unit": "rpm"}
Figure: {"value": 4250, "unit": "rpm"}
